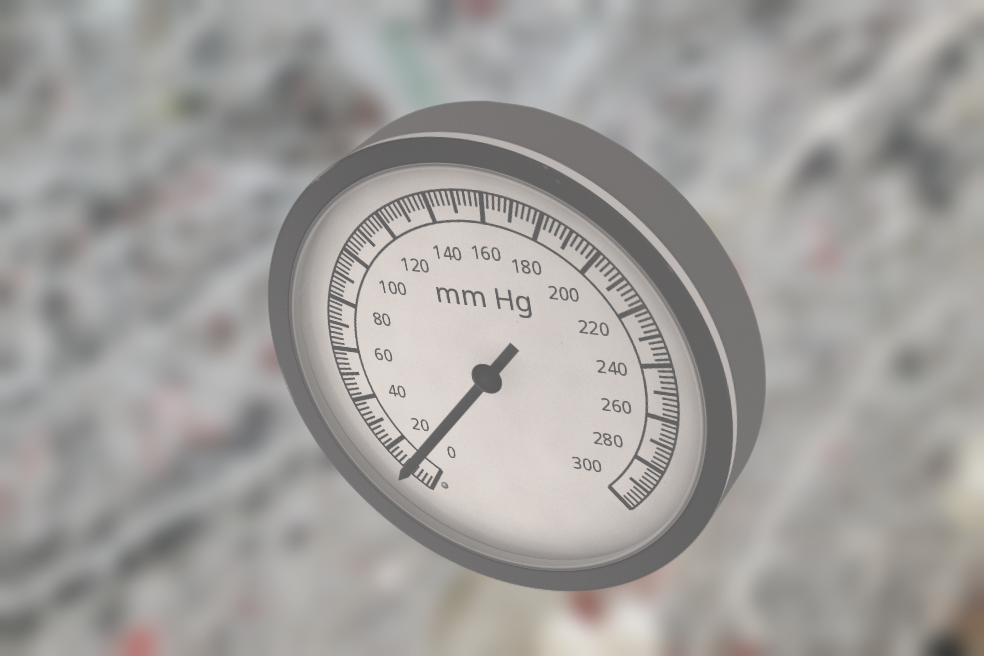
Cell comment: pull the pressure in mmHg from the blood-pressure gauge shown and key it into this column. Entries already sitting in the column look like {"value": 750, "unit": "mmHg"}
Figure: {"value": 10, "unit": "mmHg"}
